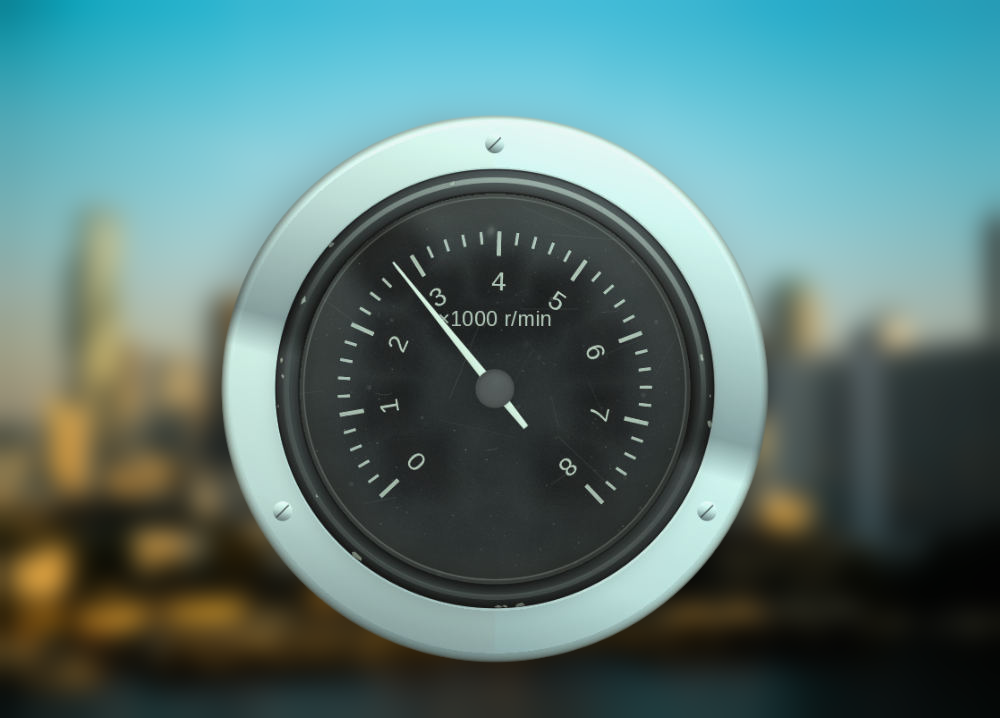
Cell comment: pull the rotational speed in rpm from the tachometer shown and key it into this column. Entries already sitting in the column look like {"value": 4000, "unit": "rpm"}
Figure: {"value": 2800, "unit": "rpm"}
